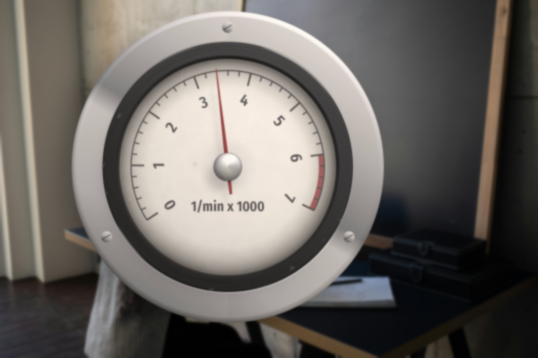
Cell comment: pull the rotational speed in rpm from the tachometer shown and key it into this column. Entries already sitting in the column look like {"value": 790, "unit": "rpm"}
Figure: {"value": 3400, "unit": "rpm"}
